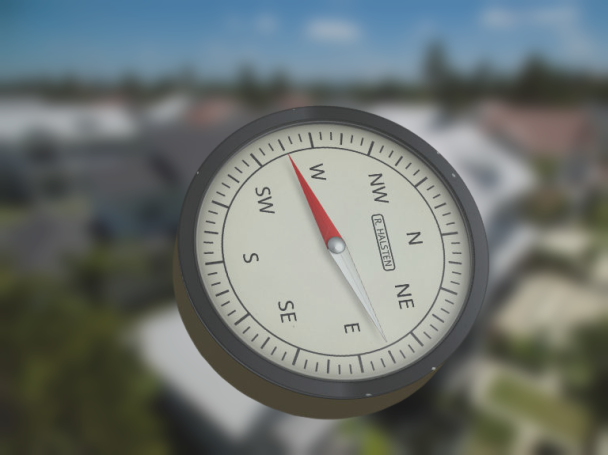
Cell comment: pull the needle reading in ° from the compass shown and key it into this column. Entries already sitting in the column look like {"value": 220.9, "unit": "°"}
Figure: {"value": 255, "unit": "°"}
